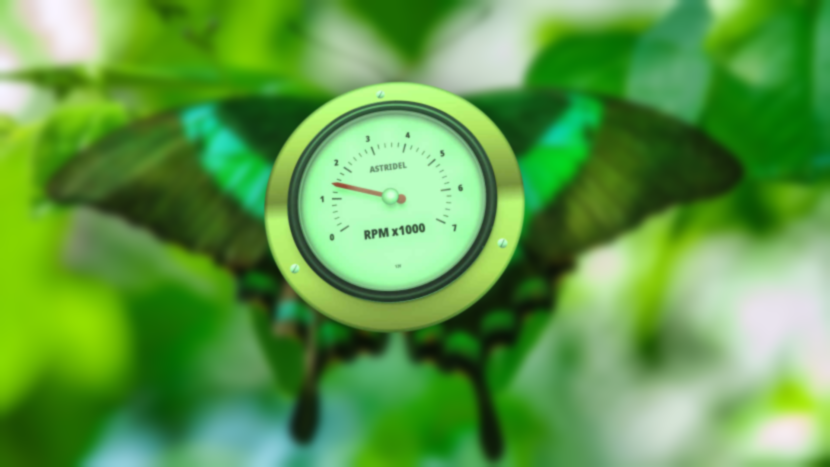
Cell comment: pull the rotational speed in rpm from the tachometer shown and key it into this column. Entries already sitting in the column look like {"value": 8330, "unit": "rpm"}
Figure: {"value": 1400, "unit": "rpm"}
